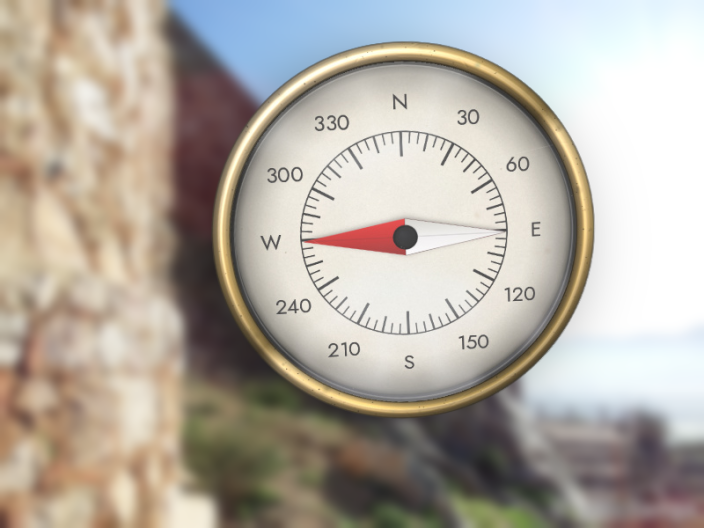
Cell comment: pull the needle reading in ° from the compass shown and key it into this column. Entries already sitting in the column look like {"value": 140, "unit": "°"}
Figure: {"value": 270, "unit": "°"}
